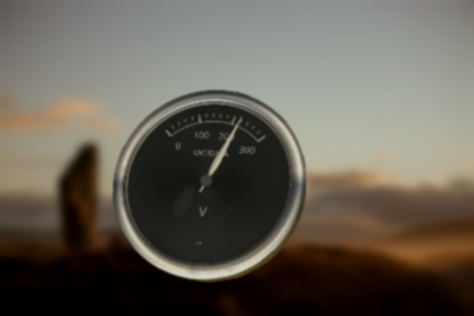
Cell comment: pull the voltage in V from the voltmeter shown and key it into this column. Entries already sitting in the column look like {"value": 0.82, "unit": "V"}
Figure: {"value": 220, "unit": "V"}
